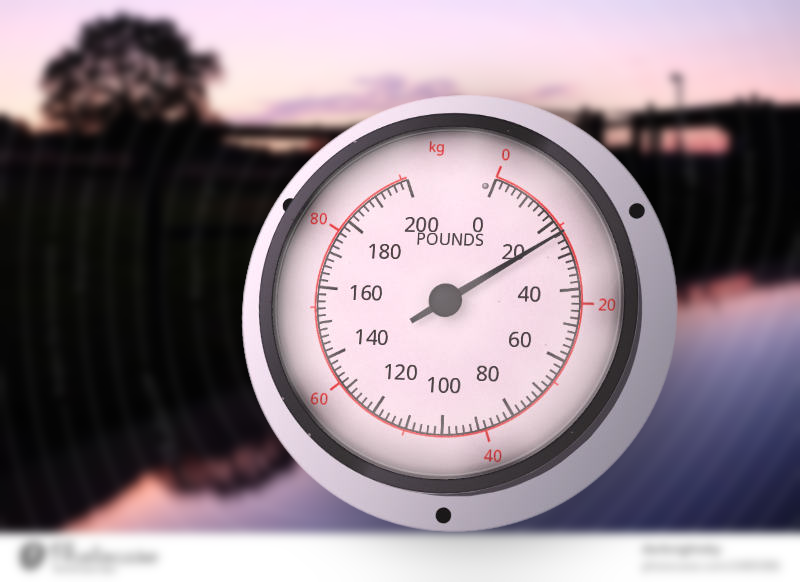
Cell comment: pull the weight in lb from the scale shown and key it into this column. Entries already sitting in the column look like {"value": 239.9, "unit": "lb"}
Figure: {"value": 24, "unit": "lb"}
